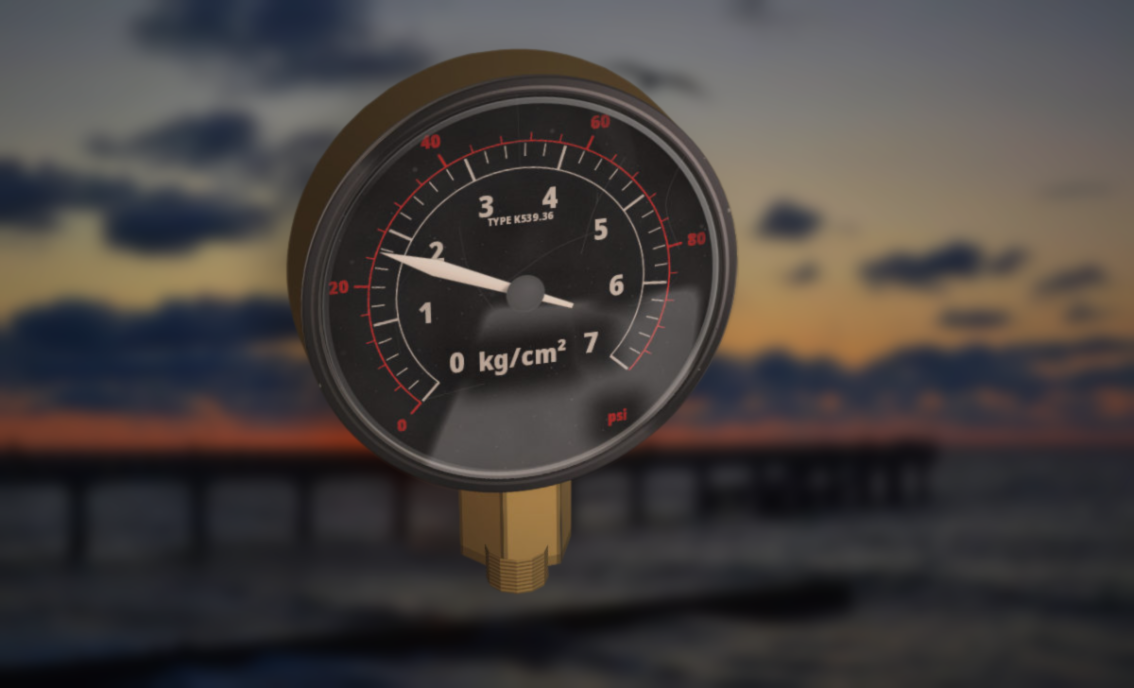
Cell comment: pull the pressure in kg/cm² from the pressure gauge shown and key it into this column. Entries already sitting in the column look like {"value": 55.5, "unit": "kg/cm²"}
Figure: {"value": 1.8, "unit": "kg/cm²"}
